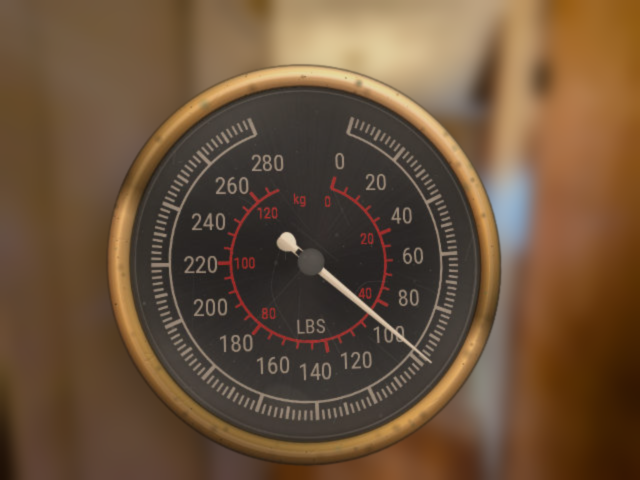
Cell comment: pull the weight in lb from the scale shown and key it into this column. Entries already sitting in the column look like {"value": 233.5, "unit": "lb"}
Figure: {"value": 98, "unit": "lb"}
